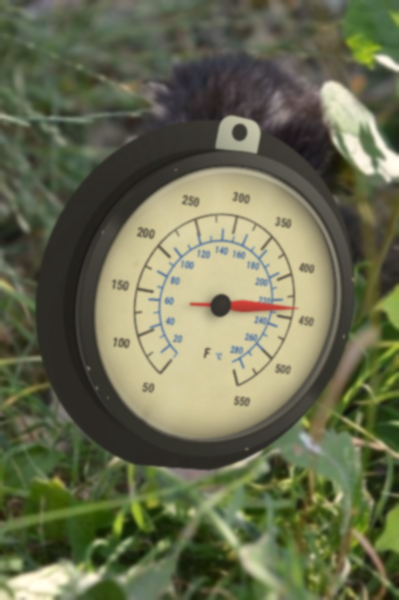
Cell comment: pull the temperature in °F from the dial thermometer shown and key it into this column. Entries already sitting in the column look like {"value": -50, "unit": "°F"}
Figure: {"value": 437.5, "unit": "°F"}
